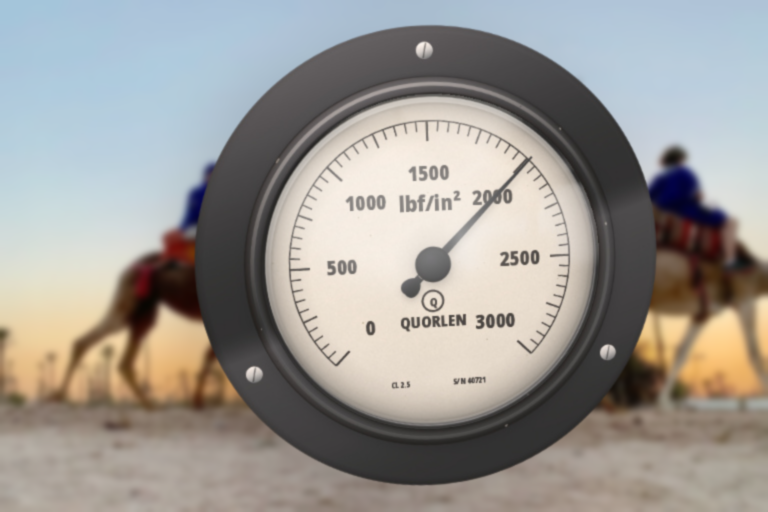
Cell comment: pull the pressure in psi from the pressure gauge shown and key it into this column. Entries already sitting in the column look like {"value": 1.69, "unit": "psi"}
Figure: {"value": 2000, "unit": "psi"}
